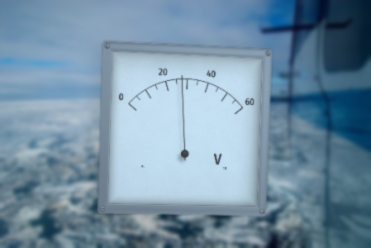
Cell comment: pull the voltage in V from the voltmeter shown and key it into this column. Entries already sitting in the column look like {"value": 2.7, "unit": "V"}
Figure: {"value": 27.5, "unit": "V"}
